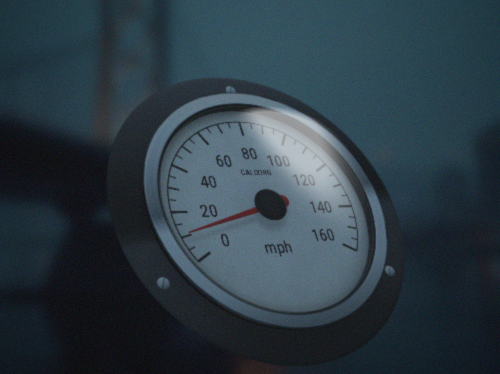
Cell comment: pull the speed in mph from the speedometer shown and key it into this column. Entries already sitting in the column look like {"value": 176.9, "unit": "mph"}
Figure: {"value": 10, "unit": "mph"}
